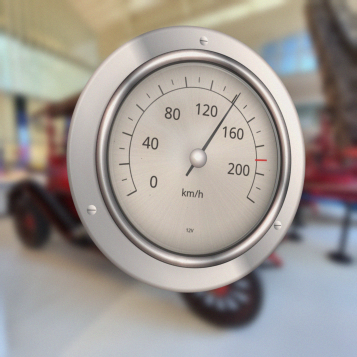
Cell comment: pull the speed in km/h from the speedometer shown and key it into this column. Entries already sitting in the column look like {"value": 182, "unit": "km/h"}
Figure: {"value": 140, "unit": "km/h"}
